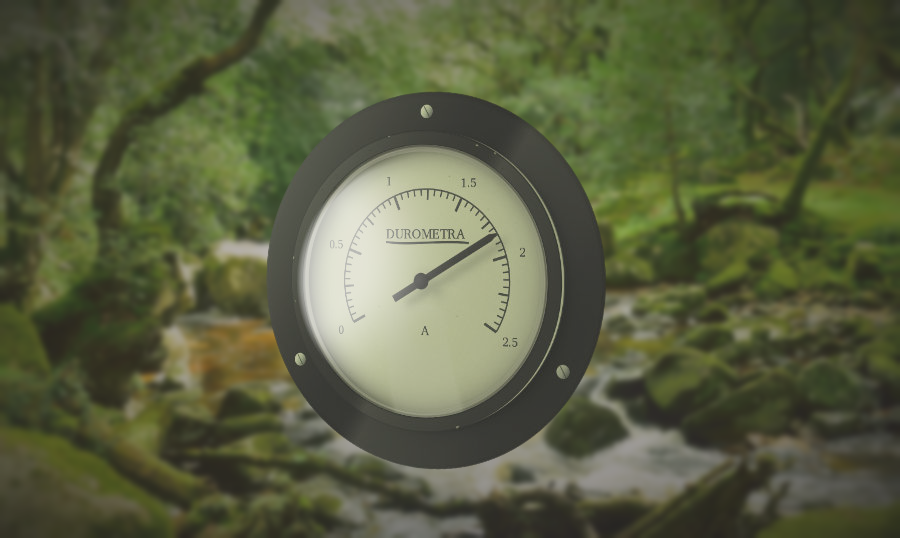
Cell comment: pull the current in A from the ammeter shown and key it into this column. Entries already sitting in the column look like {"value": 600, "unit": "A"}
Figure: {"value": 1.85, "unit": "A"}
